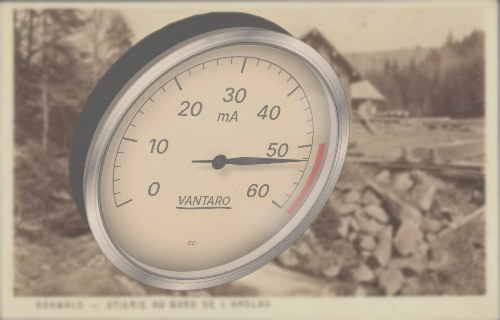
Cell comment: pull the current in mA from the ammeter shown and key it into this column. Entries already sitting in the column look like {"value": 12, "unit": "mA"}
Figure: {"value": 52, "unit": "mA"}
